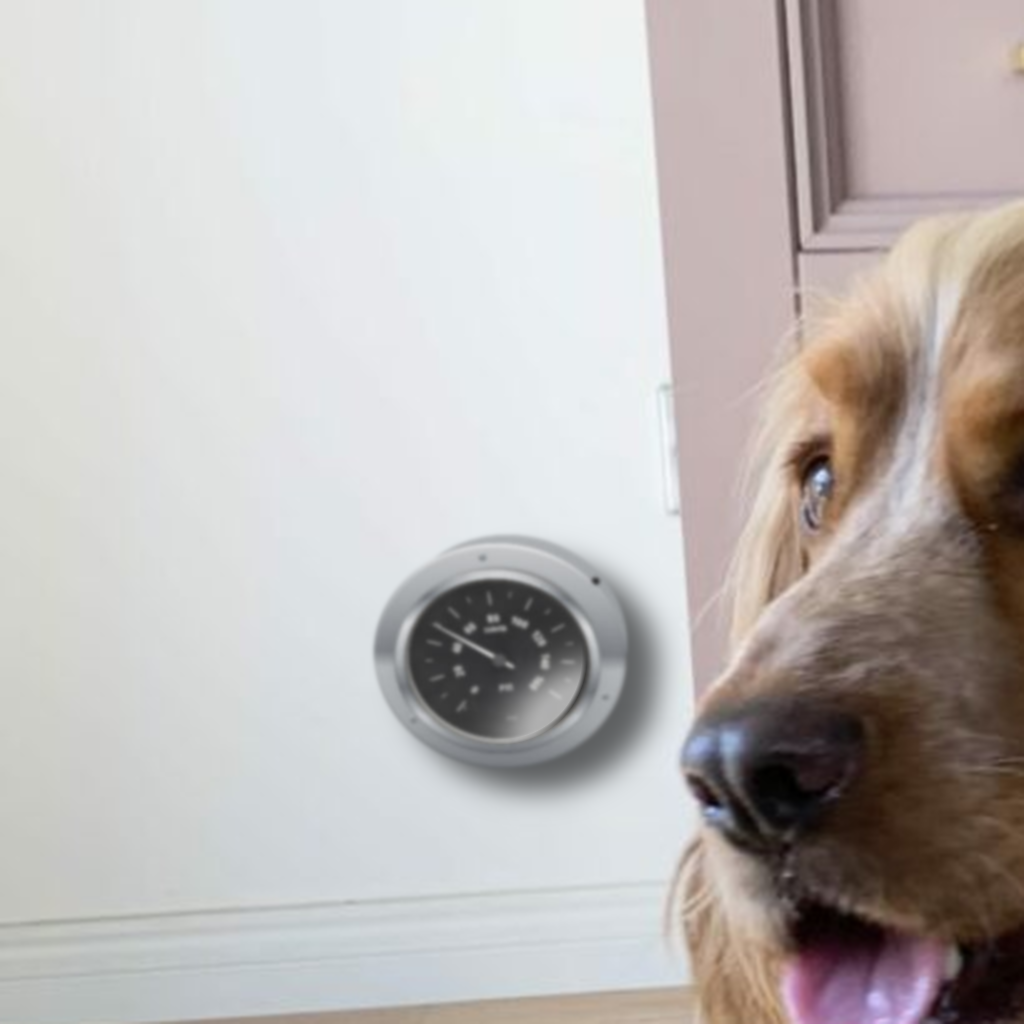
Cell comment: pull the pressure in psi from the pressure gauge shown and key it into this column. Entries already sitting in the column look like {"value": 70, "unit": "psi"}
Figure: {"value": 50, "unit": "psi"}
